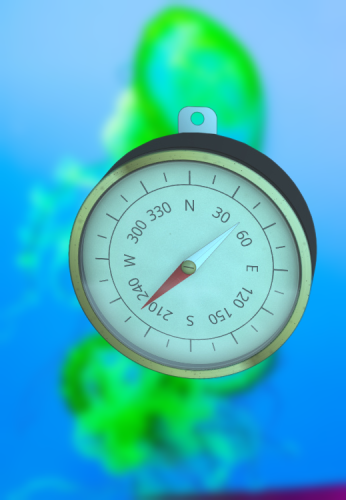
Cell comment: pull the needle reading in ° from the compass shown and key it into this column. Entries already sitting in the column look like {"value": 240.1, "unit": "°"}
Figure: {"value": 225, "unit": "°"}
